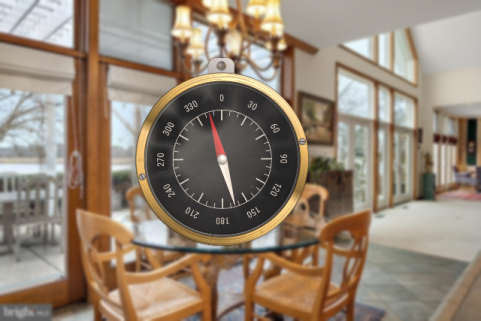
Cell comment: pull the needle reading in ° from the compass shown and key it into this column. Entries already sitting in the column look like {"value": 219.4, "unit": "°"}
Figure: {"value": 345, "unit": "°"}
